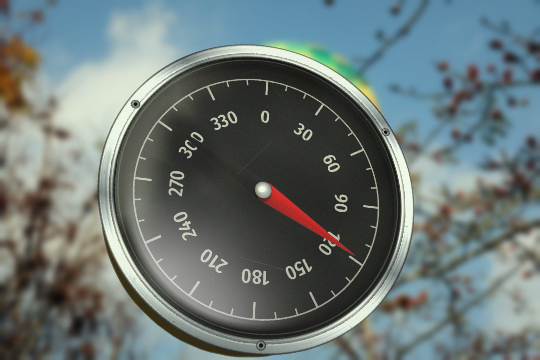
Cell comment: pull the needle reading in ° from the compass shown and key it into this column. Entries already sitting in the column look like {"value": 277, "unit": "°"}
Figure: {"value": 120, "unit": "°"}
